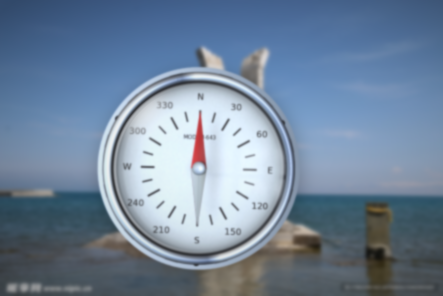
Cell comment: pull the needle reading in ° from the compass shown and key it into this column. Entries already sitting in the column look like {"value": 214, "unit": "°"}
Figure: {"value": 0, "unit": "°"}
